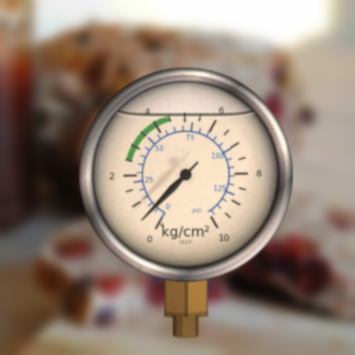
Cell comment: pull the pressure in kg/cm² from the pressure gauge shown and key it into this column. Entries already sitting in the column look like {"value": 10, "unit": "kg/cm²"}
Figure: {"value": 0.5, "unit": "kg/cm²"}
